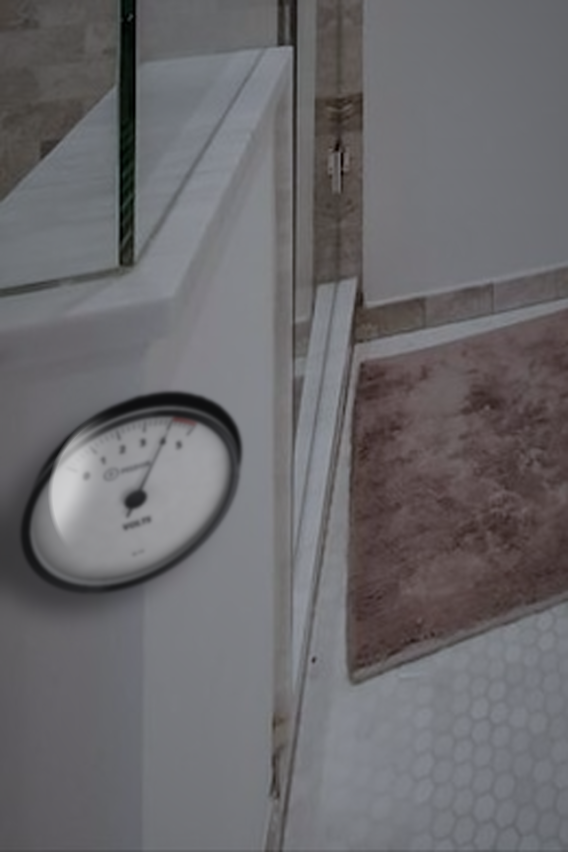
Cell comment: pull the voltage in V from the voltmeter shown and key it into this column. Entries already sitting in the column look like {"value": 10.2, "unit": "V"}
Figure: {"value": 4, "unit": "V"}
